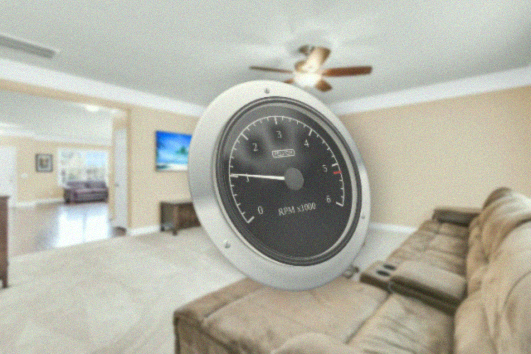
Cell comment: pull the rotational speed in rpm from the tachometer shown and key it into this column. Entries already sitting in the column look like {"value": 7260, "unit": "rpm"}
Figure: {"value": 1000, "unit": "rpm"}
